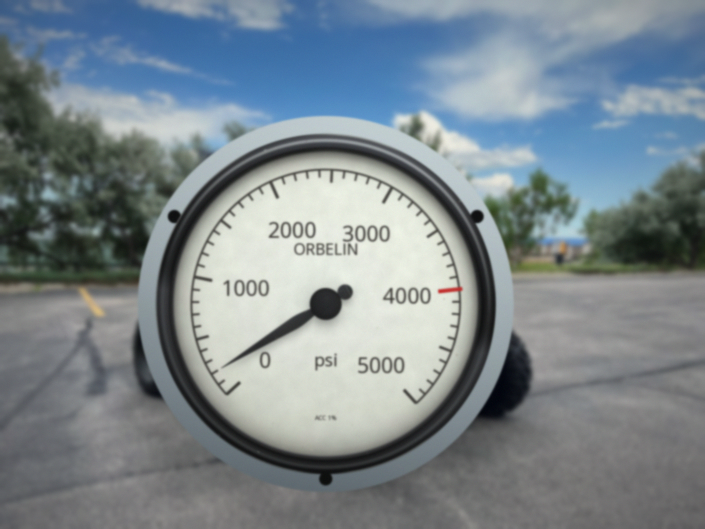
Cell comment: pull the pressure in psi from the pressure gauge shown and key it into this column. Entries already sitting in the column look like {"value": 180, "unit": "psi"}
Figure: {"value": 200, "unit": "psi"}
